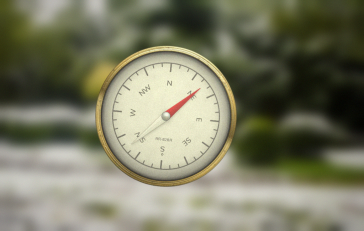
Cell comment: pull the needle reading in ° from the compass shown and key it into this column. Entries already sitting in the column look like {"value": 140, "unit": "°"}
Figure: {"value": 45, "unit": "°"}
